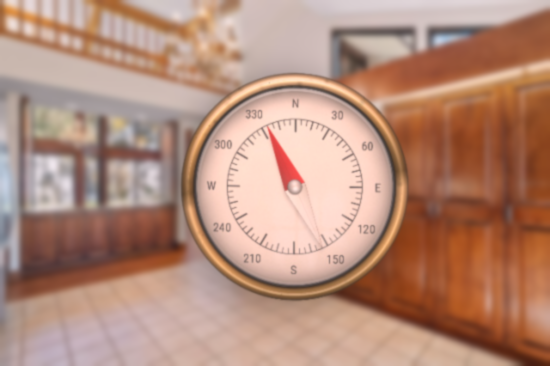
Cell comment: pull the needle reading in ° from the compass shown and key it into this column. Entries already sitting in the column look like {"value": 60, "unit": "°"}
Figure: {"value": 335, "unit": "°"}
